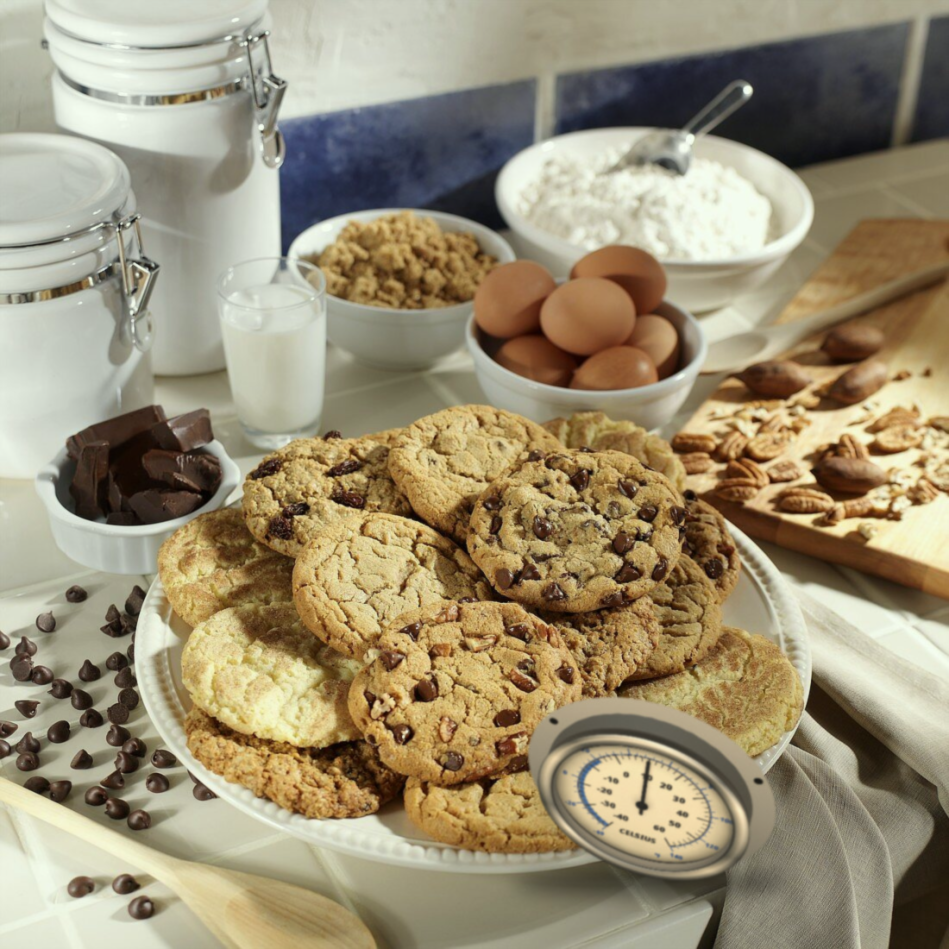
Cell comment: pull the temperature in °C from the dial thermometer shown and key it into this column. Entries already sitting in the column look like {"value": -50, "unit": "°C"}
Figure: {"value": 10, "unit": "°C"}
